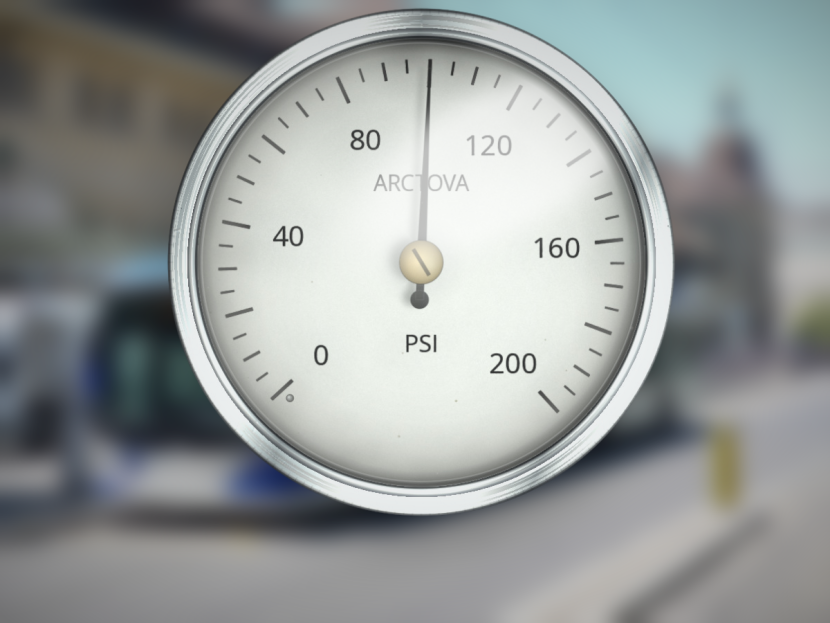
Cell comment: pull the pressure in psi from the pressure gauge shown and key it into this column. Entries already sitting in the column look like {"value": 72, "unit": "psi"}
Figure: {"value": 100, "unit": "psi"}
